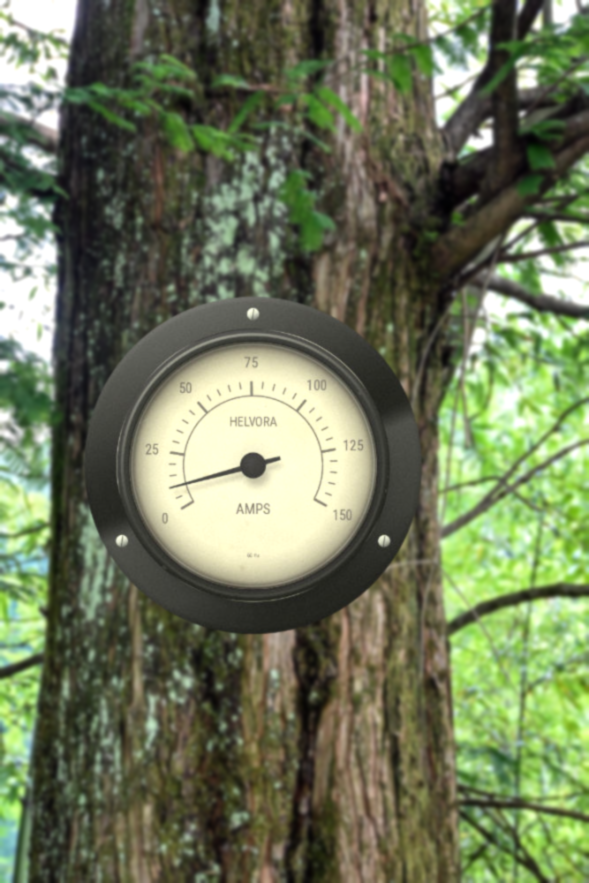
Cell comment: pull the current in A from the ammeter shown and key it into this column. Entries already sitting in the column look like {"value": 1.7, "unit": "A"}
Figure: {"value": 10, "unit": "A"}
